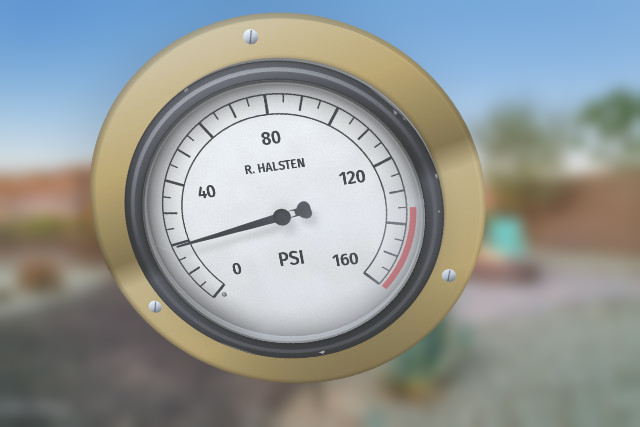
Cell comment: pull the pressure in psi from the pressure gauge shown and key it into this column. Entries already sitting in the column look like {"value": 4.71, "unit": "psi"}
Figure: {"value": 20, "unit": "psi"}
